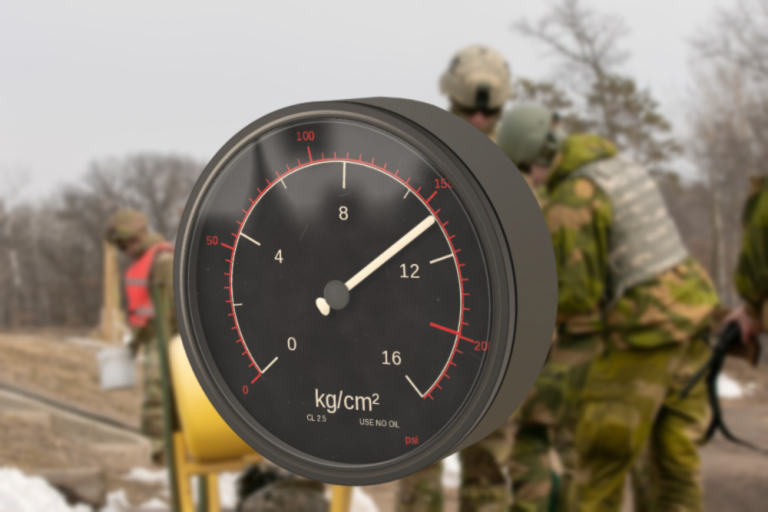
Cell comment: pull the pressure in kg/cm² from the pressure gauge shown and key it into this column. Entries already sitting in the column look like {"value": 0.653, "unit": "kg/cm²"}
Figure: {"value": 11, "unit": "kg/cm²"}
